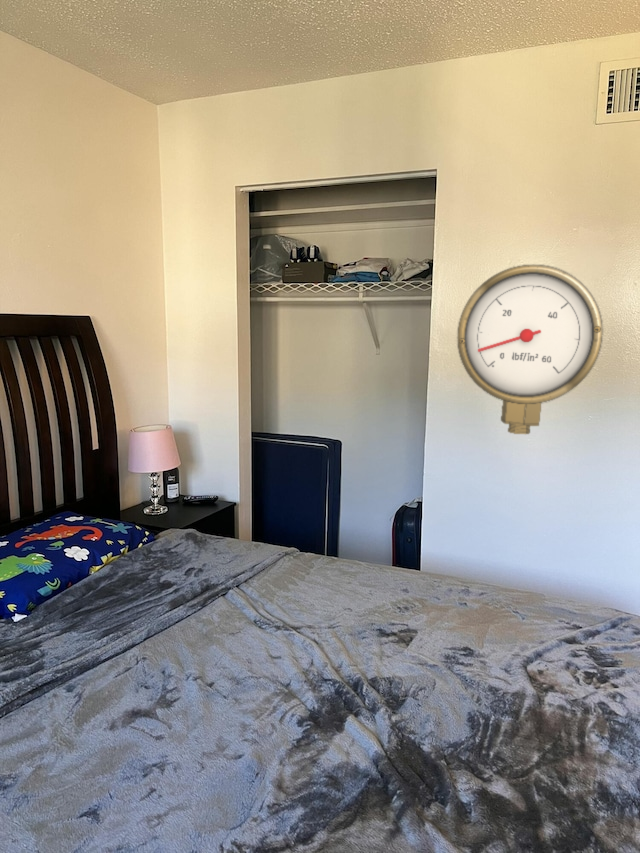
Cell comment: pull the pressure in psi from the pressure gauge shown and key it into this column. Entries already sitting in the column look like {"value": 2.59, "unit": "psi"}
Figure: {"value": 5, "unit": "psi"}
